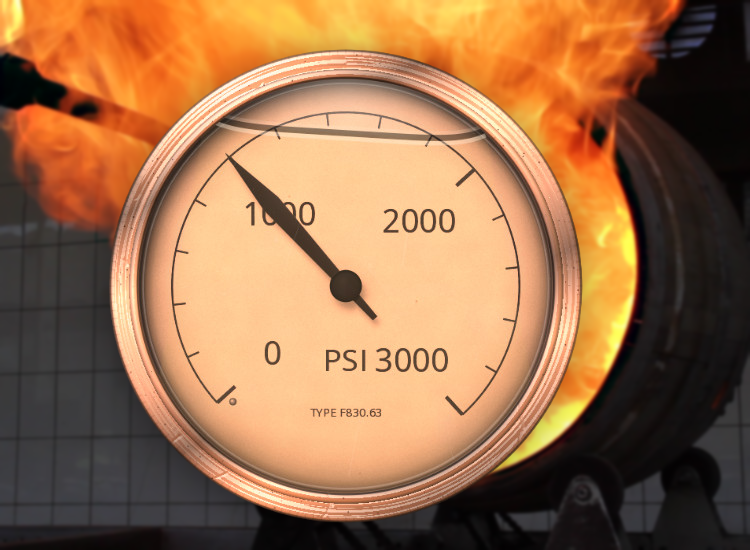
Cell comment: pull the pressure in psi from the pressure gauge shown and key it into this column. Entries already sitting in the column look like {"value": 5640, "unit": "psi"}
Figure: {"value": 1000, "unit": "psi"}
